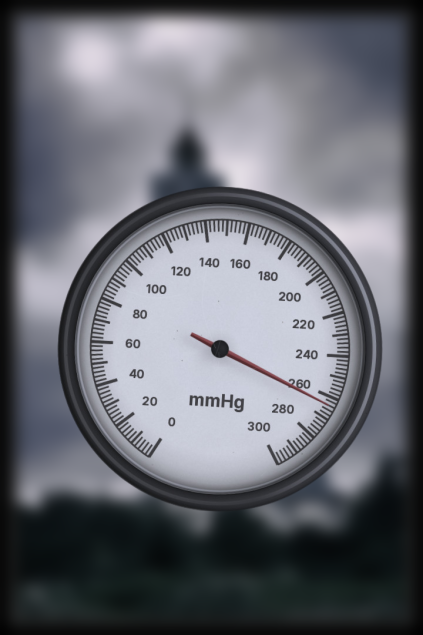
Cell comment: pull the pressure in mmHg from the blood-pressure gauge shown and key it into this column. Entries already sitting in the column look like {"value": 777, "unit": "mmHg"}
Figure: {"value": 264, "unit": "mmHg"}
